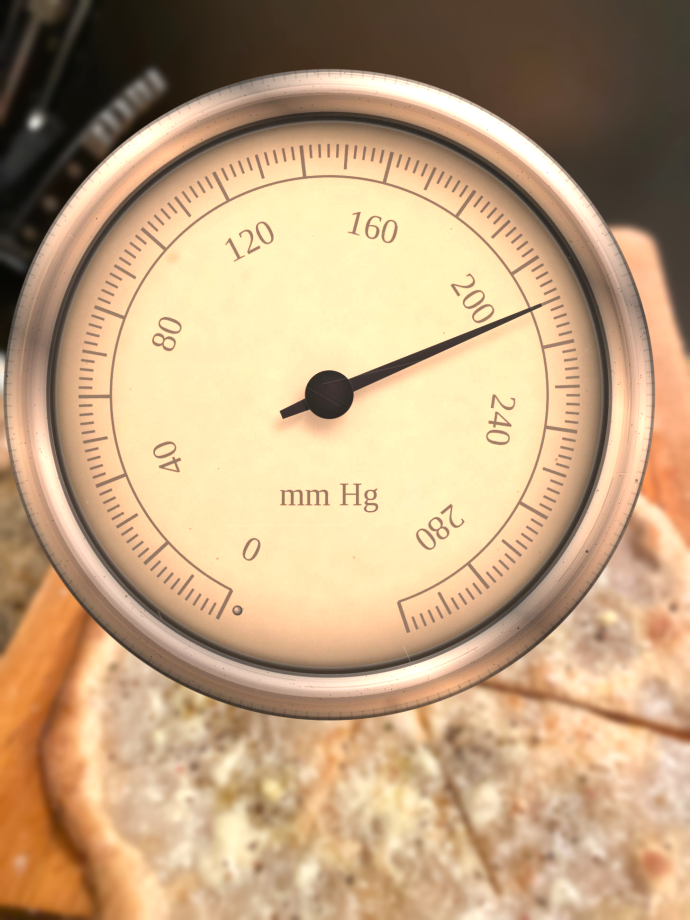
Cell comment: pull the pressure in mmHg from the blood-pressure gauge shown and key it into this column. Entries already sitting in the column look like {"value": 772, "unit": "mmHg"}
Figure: {"value": 210, "unit": "mmHg"}
